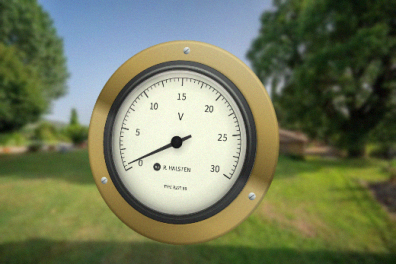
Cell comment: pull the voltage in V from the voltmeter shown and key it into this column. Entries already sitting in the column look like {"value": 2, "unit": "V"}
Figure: {"value": 0.5, "unit": "V"}
